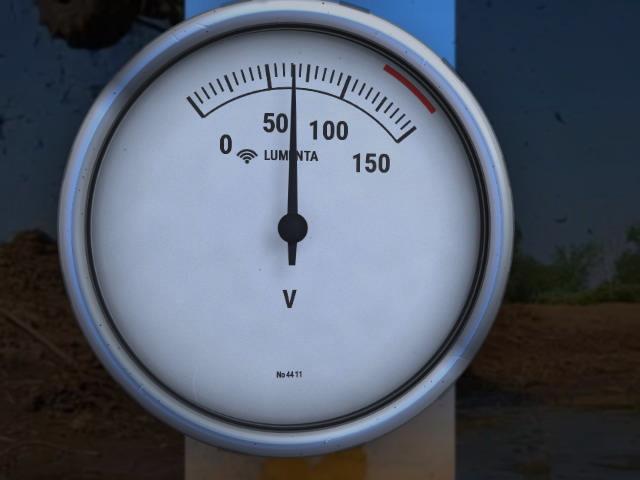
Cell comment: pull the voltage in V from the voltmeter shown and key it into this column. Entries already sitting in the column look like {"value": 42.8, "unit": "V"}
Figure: {"value": 65, "unit": "V"}
